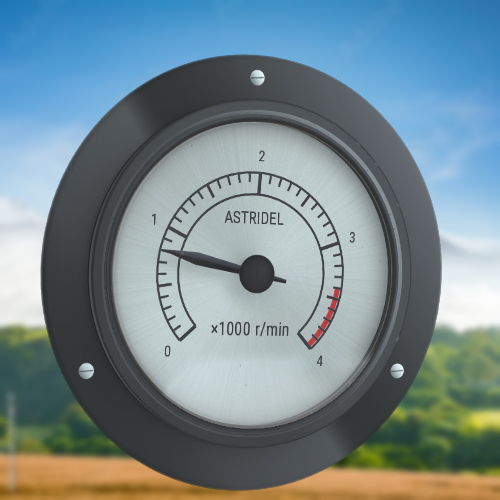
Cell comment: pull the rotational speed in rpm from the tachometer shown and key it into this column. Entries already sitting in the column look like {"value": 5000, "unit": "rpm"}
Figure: {"value": 800, "unit": "rpm"}
